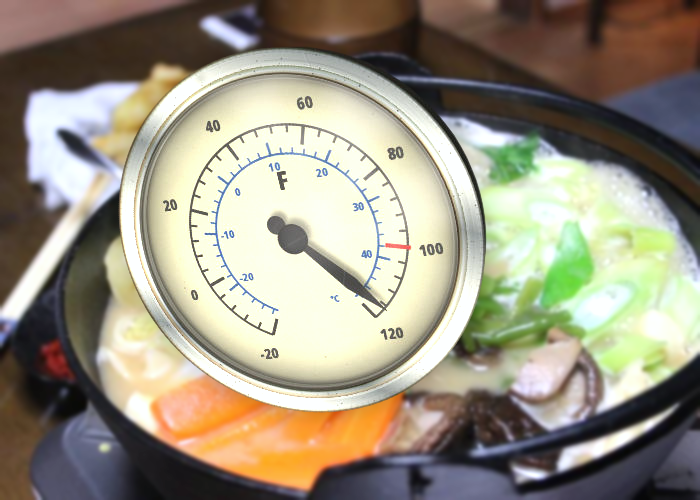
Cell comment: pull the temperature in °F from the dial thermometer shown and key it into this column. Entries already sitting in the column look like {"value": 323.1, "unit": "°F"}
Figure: {"value": 116, "unit": "°F"}
